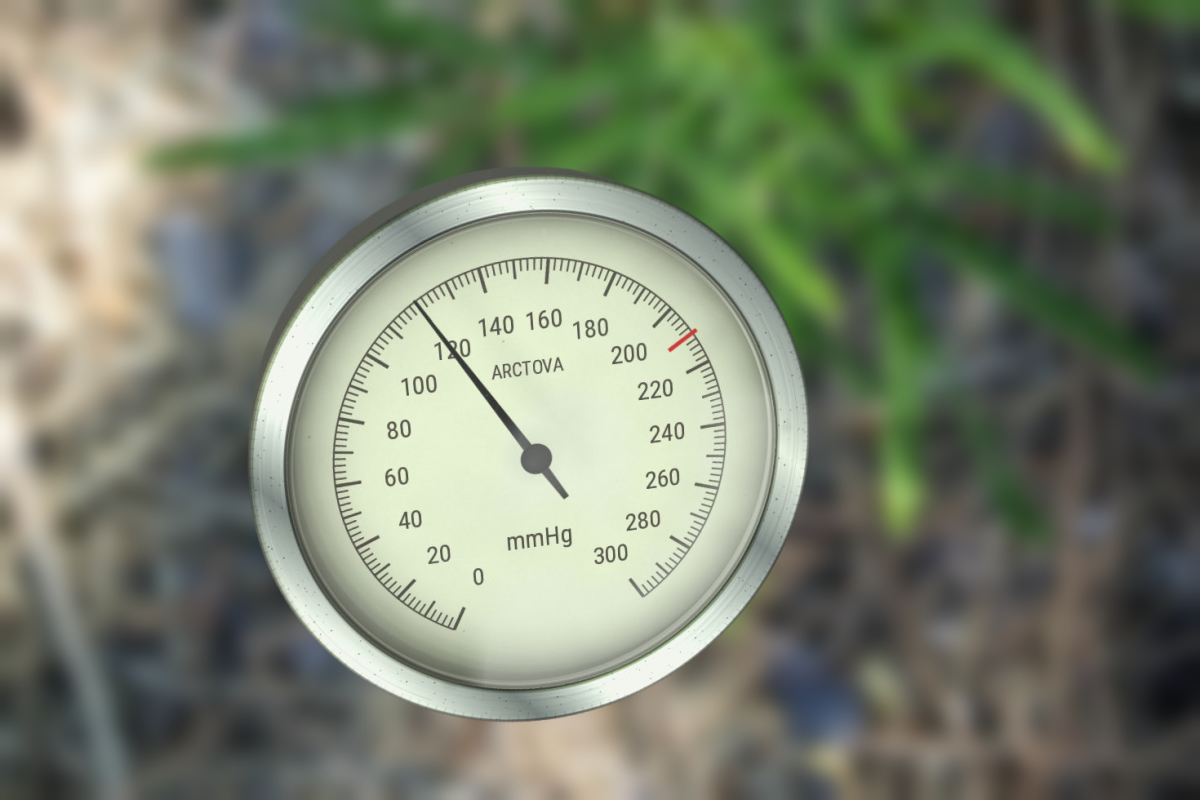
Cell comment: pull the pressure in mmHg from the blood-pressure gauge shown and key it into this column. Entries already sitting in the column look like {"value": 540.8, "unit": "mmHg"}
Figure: {"value": 120, "unit": "mmHg"}
